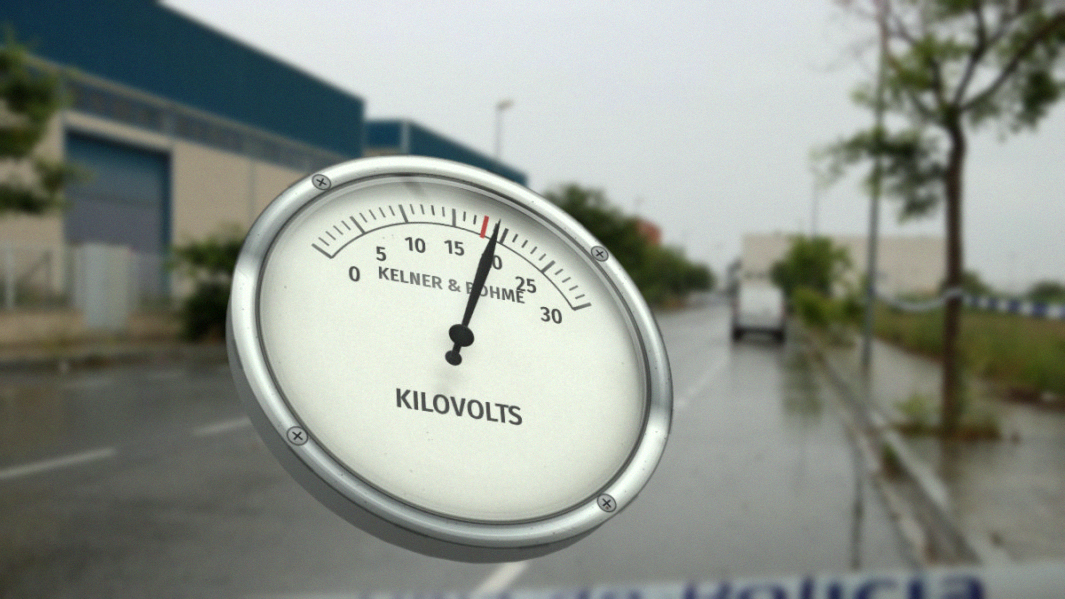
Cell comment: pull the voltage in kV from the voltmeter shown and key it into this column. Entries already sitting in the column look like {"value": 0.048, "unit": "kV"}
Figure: {"value": 19, "unit": "kV"}
